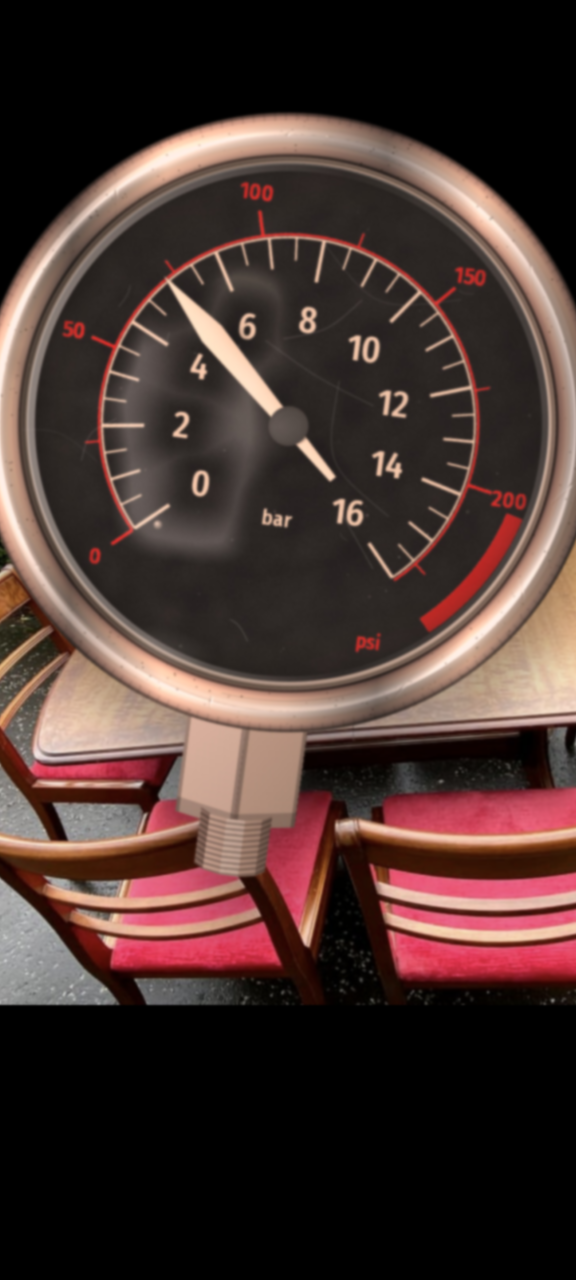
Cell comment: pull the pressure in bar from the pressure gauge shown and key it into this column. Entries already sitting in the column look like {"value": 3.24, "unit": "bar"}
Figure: {"value": 5, "unit": "bar"}
